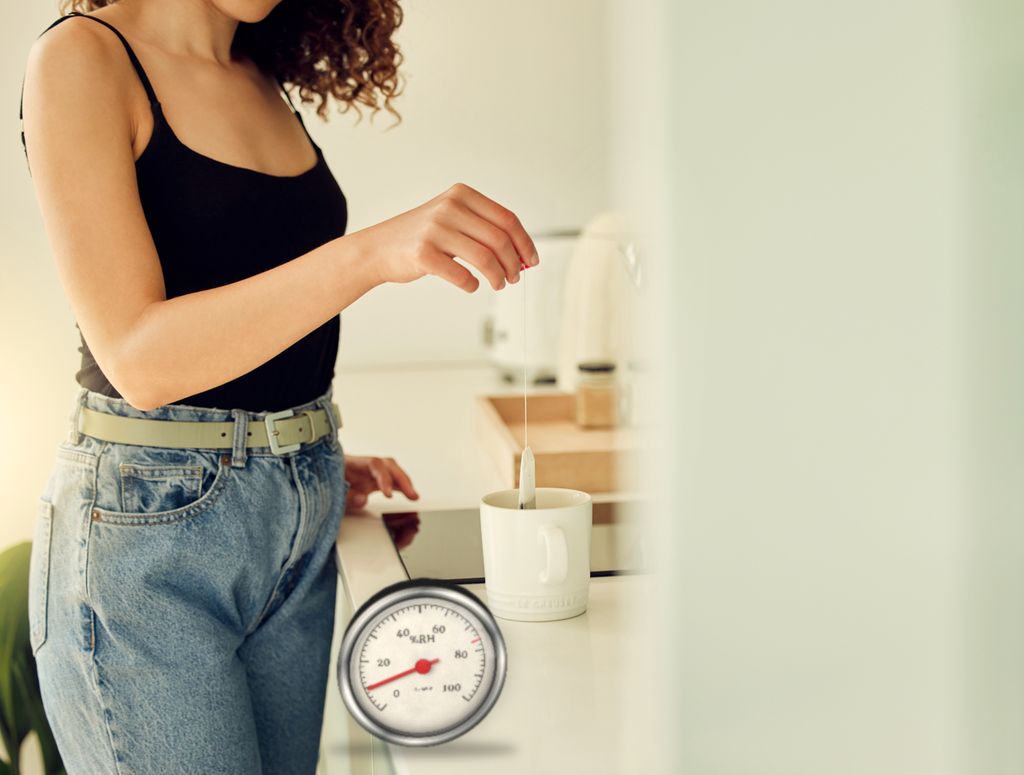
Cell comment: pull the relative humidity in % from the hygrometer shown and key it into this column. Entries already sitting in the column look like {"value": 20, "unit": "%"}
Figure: {"value": 10, "unit": "%"}
